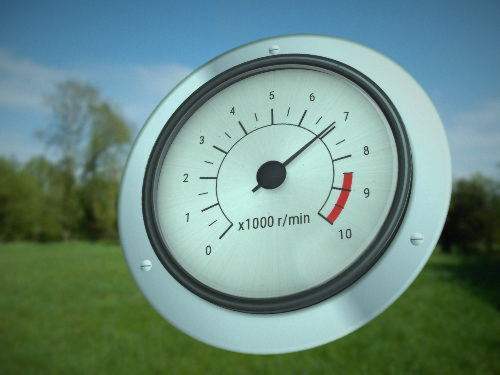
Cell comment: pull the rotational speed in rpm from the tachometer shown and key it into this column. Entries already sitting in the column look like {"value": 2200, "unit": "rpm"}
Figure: {"value": 7000, "unit": "rpm"}
